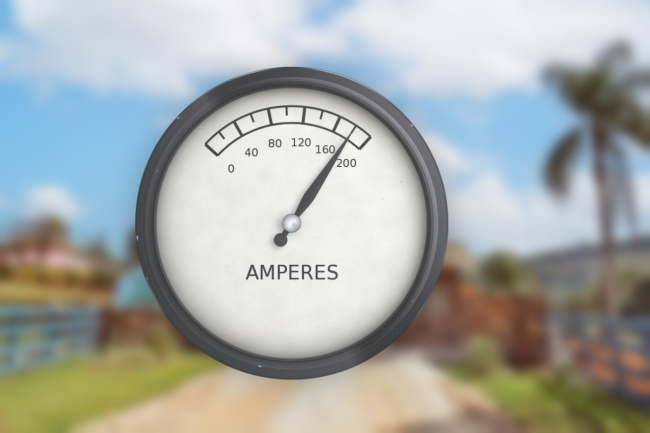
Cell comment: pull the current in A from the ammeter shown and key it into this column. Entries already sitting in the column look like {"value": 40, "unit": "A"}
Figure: {"value": 180, "unit": "A"}
